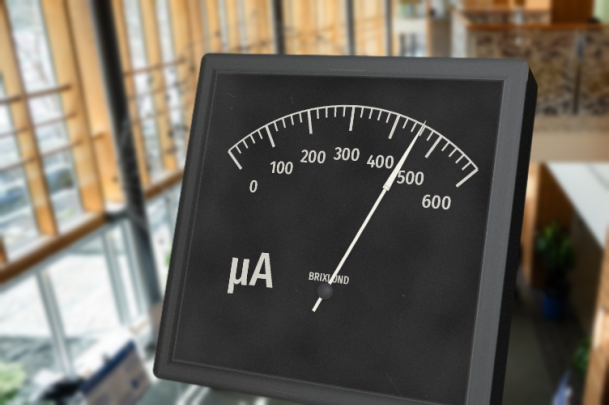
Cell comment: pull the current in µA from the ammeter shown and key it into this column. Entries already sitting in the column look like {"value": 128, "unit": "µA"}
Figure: {"value": 460, "unit": "µA"}
